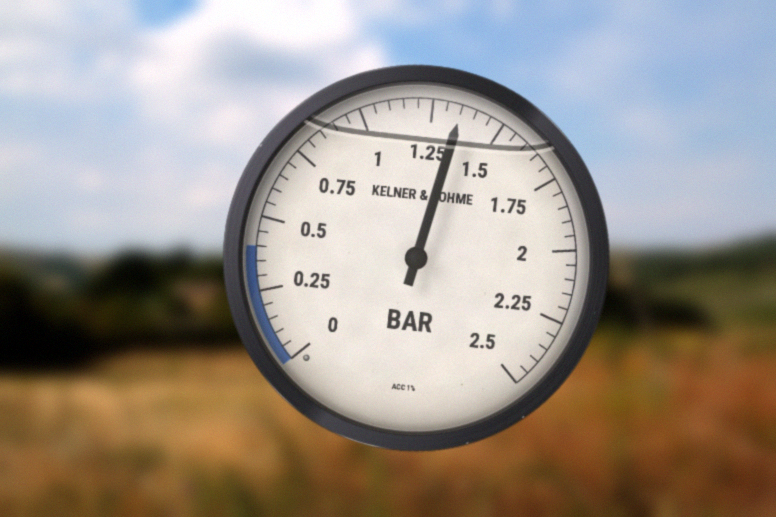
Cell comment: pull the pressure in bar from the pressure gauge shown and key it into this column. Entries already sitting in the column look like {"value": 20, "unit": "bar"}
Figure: {"value": 1.35, "unit": "bar"}
